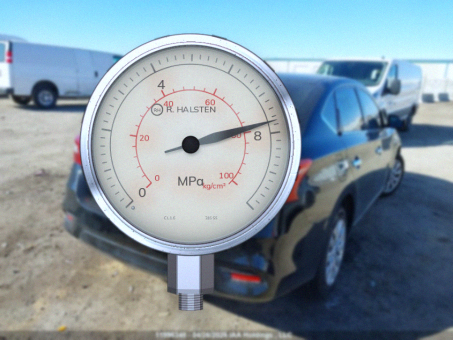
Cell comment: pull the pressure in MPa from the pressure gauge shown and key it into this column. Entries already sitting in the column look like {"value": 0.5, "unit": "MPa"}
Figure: {"value": 7.7, "unit": "MPa"}
